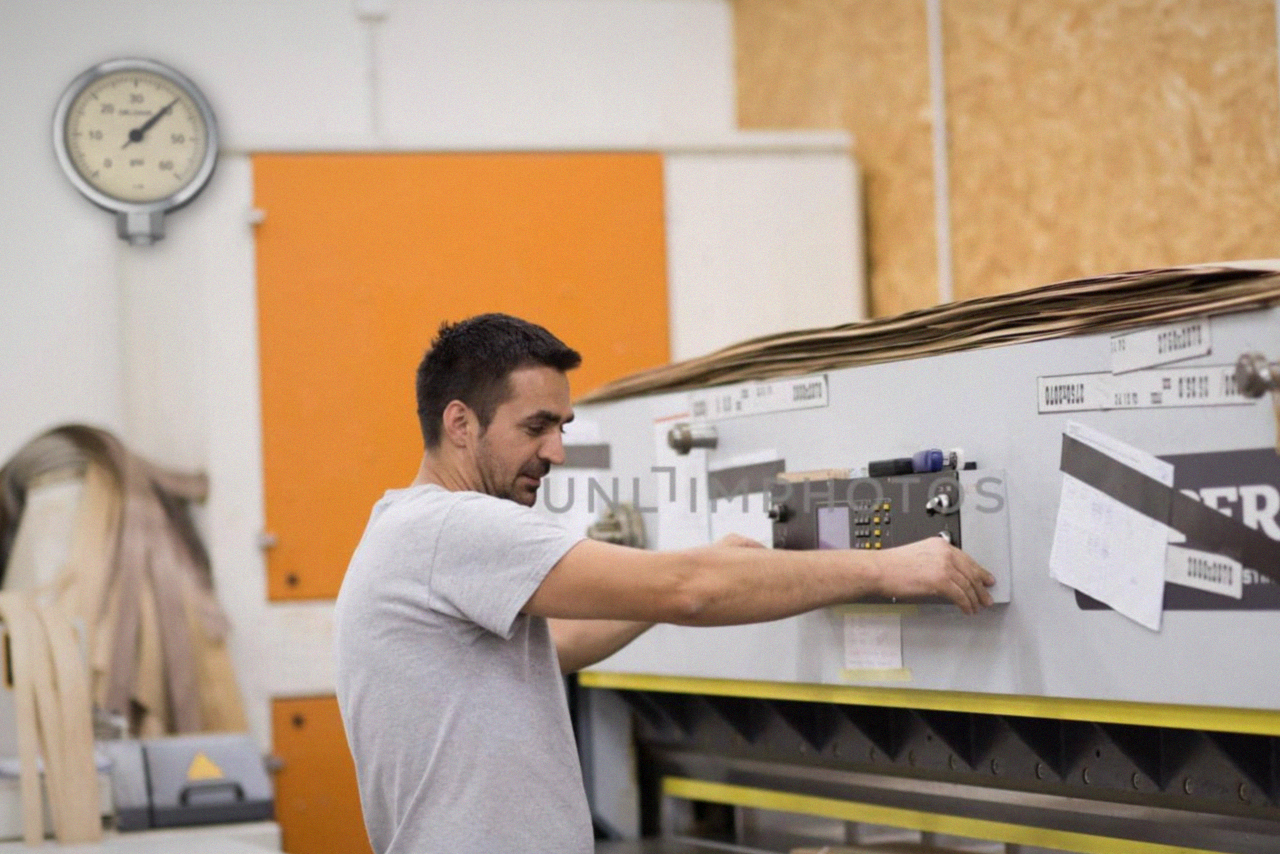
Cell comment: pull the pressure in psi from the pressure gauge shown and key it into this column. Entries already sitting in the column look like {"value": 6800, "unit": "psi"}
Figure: {"value": 40, "unit": "psi"}
